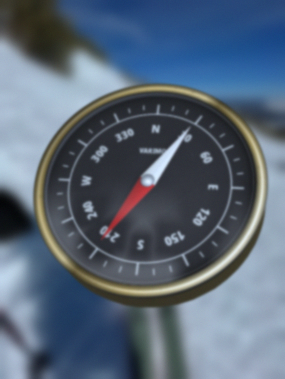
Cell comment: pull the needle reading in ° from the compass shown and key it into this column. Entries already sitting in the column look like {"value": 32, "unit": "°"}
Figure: {"value": 210, "unit": "°"}
